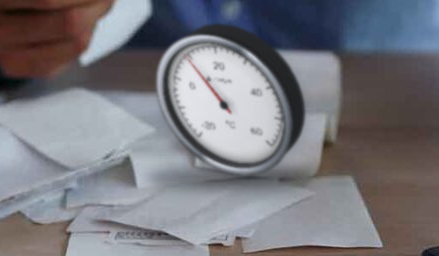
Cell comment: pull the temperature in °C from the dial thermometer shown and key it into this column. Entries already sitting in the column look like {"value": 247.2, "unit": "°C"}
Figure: {"value": 10, "unit": "°C"}
